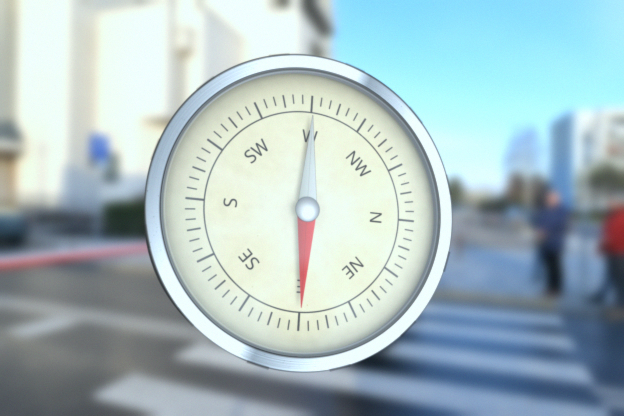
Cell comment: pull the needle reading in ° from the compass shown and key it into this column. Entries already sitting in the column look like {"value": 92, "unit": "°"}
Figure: {"value": 90, "unit": "°"}
